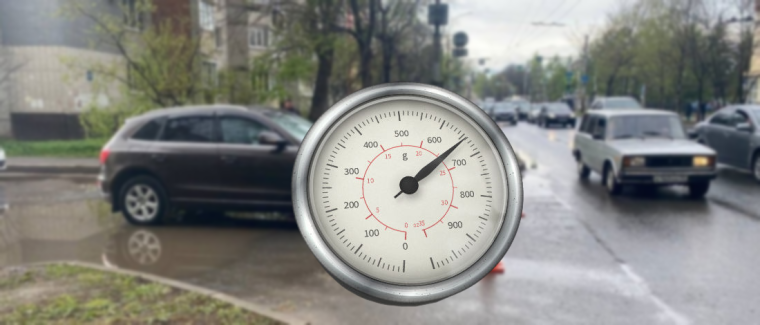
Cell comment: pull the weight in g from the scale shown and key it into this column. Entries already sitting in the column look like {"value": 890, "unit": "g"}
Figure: {"value": 660, "unit": "g"}
